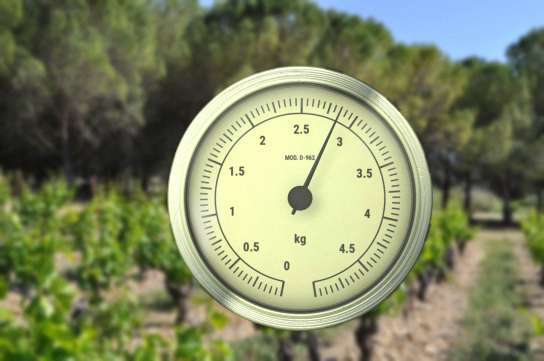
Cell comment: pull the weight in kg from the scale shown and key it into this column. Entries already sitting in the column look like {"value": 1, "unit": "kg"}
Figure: {"value": 2.85, "unit": "kg"}
